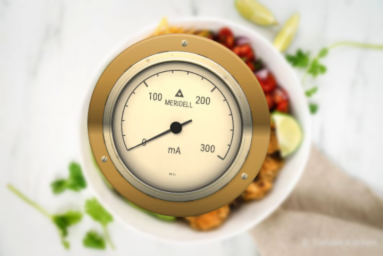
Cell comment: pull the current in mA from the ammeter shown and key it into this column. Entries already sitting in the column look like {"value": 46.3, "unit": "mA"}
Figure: {"value": 0, "unit": "mA"}
